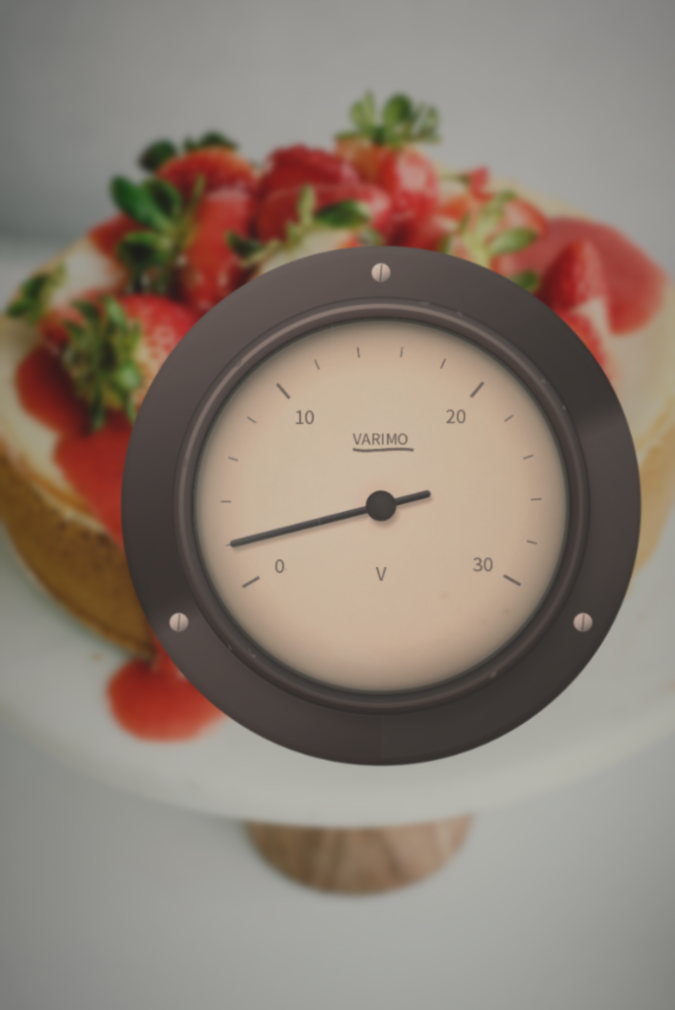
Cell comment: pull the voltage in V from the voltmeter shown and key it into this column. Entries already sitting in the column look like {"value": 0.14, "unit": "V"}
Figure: {"value": 2, "unit": "V"}
